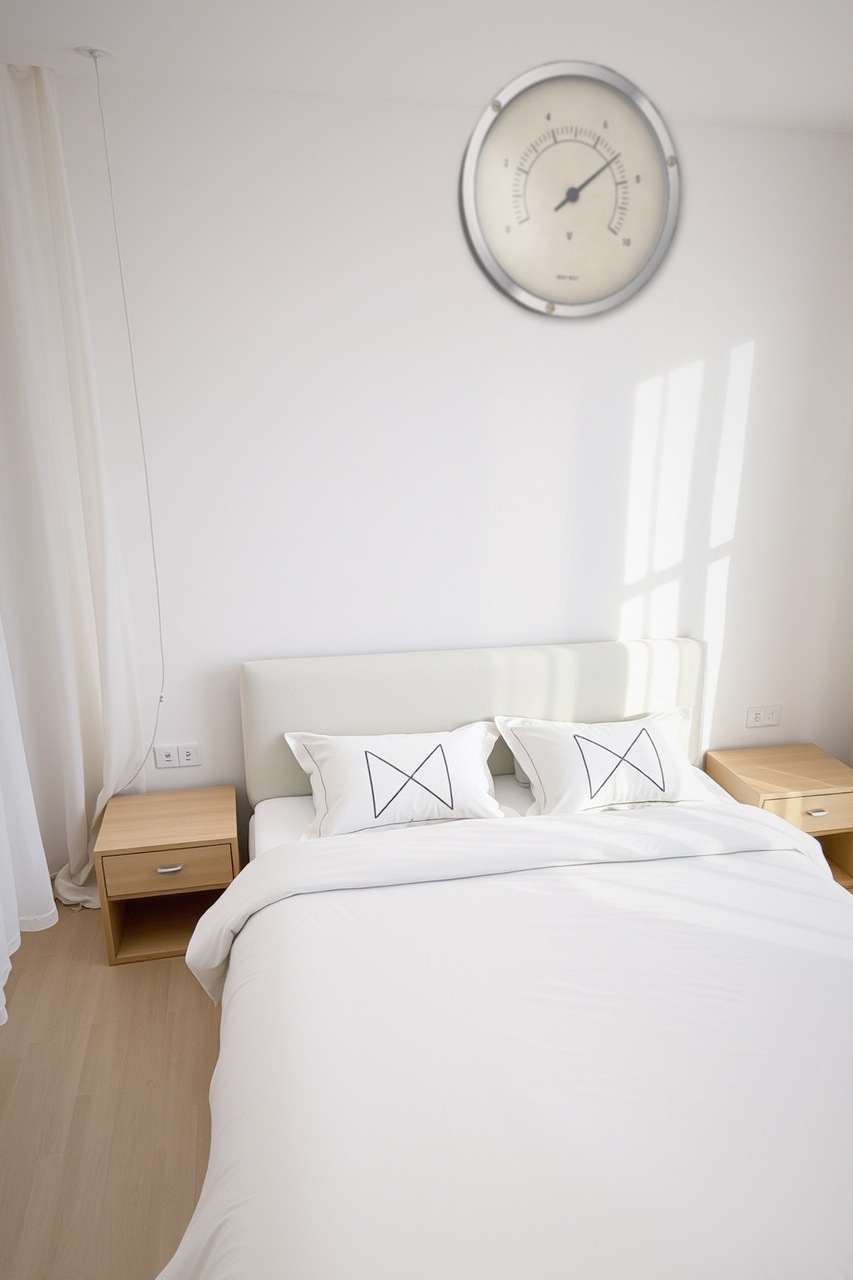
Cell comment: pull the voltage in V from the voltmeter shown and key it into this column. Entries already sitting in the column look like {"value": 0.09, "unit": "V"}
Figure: {"value": 7, "unit": "V"}
